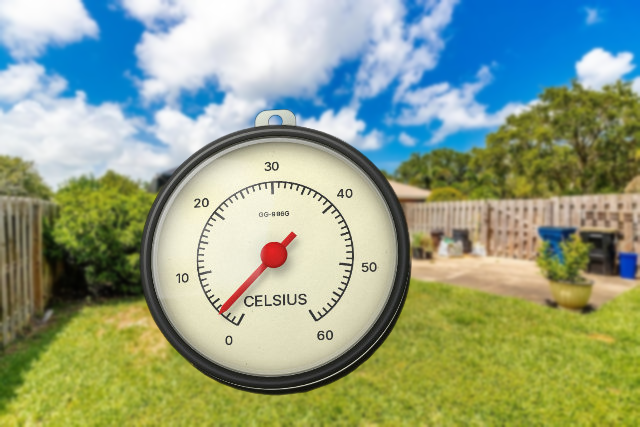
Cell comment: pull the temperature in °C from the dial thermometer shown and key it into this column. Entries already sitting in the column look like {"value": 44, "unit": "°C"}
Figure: {"value": 3, "unit": "°C"}
